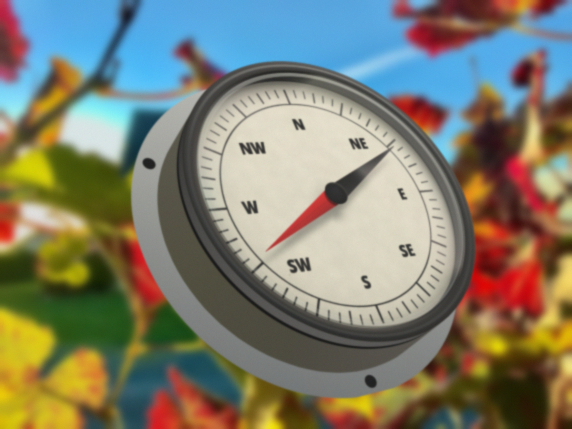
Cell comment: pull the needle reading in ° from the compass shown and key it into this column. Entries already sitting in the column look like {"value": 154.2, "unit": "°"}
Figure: {"value": 242.5, "unit": "°"}
